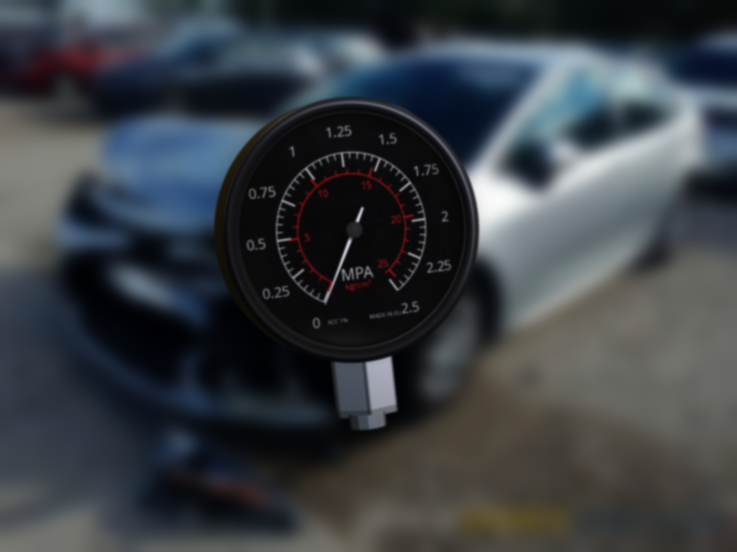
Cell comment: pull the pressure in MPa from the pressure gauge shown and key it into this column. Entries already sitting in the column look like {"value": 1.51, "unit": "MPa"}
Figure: {"value": 0, "unit": "MPa"}
